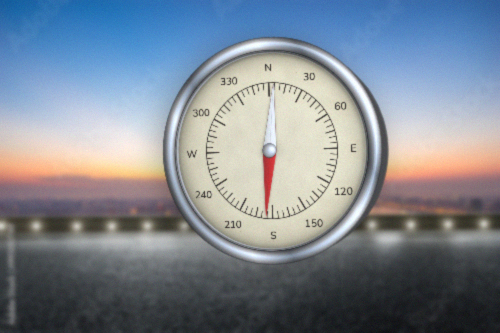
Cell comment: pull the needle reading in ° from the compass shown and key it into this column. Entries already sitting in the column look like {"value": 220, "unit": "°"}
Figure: {"value": 185, "unit": "°"}
